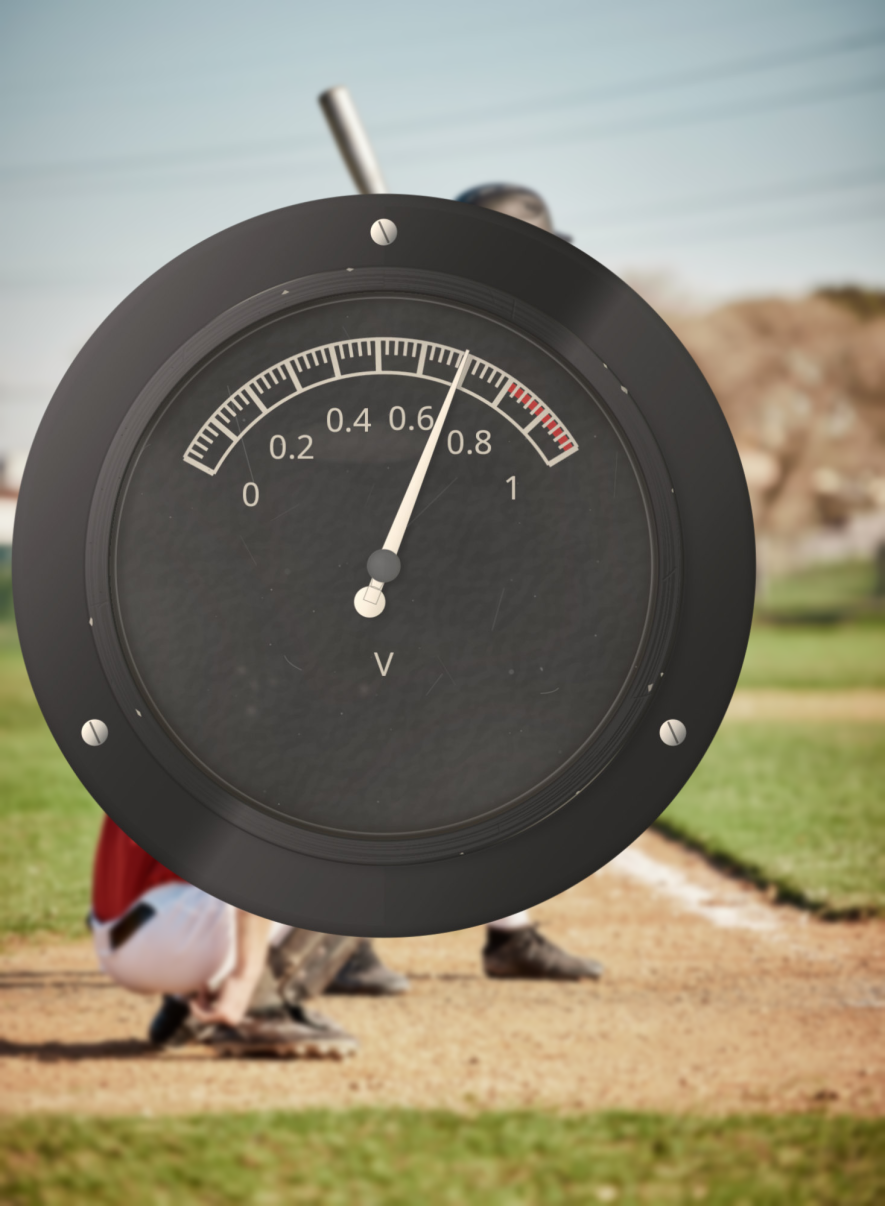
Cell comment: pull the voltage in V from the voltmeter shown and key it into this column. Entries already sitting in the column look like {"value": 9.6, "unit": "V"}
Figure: {"value": 0.69, "unit": "V"}
